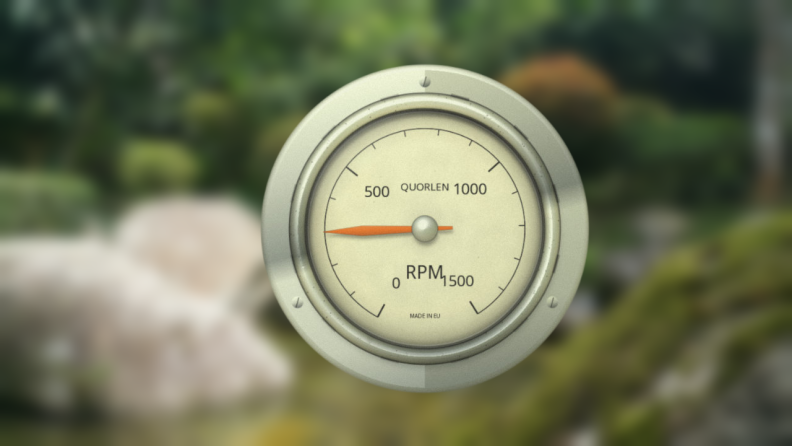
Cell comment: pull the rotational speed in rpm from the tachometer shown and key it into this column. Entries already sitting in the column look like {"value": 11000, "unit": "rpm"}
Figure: {"value": 300, "unit": "rpm"}
